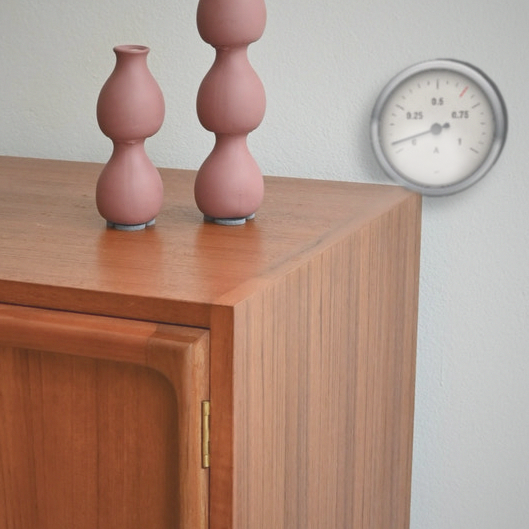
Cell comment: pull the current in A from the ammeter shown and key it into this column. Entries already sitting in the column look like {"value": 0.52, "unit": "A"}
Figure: {"value": 0.05, "unit": "A"}
